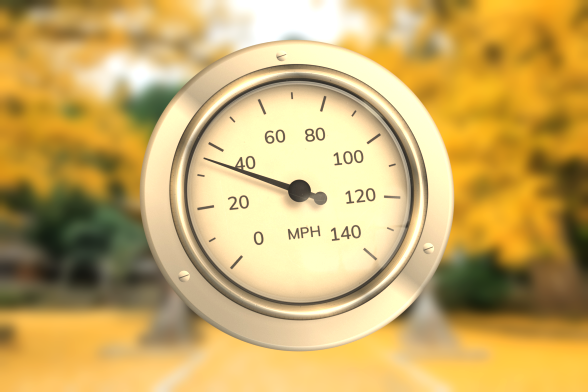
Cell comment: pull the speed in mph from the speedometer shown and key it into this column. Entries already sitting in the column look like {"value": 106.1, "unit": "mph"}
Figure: {"value": 35, "unit": "mph"}
